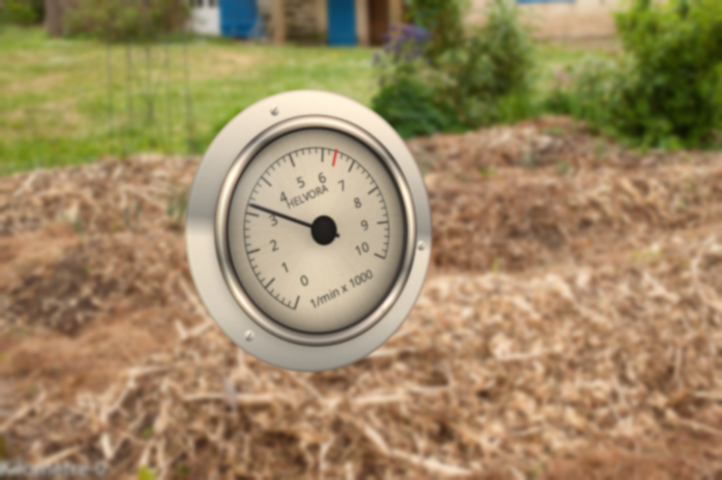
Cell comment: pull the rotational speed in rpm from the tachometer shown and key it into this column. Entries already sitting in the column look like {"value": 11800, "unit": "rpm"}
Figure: {"value": 3200, "unit": "rpm"}
